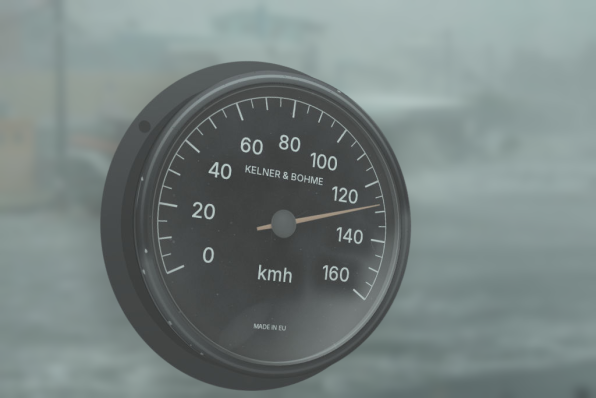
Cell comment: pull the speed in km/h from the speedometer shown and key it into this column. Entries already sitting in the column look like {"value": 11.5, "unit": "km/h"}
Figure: {"value": 127.5, "unit": "km/h"}
